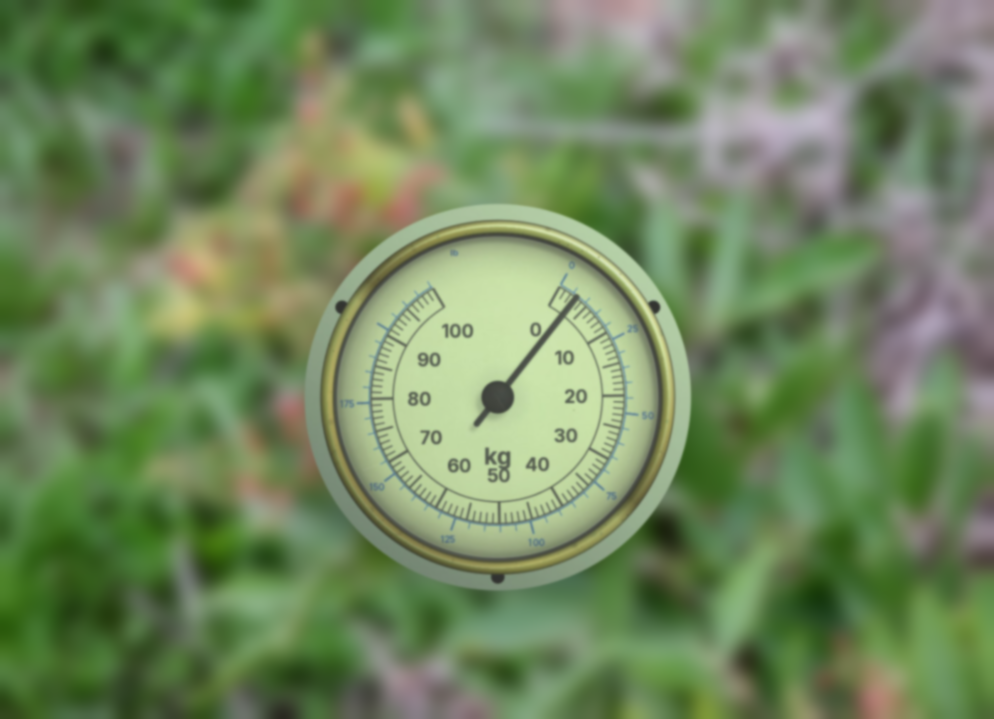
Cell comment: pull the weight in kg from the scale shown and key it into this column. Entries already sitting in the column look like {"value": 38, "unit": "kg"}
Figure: {"value": 3, "unit": "kg"}
